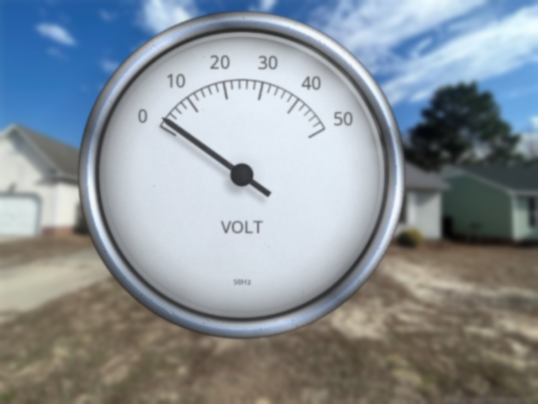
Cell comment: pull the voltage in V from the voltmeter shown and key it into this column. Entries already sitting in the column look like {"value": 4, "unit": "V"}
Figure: {"value": 2, "unit": "V"}
